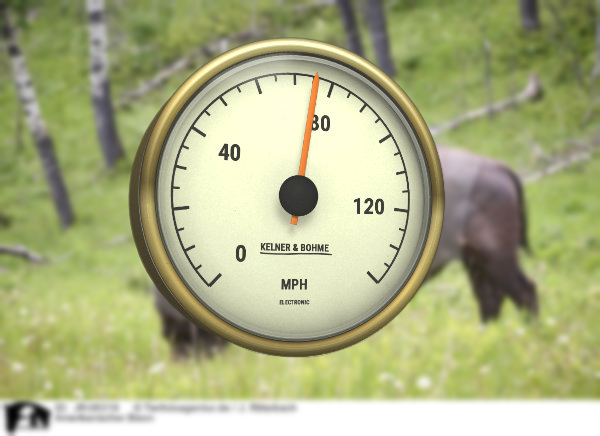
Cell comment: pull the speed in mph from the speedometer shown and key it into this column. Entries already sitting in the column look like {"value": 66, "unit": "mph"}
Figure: {"value": 75, "unit": "mph"}
